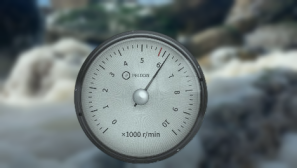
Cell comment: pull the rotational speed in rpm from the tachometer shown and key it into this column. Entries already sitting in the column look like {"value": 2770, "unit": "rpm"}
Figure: {"value": 6200, "unit": "rpm"}
